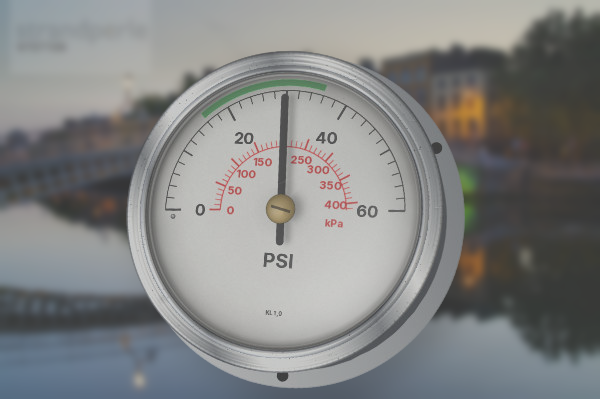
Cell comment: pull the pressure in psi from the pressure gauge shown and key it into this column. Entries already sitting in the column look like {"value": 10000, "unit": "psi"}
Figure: {"value": 30, "unit": "psi"}
